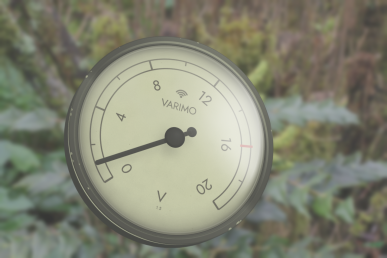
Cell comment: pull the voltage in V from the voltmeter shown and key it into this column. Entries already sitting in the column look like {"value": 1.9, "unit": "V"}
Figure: {"value": 1, "unit": "V"}
